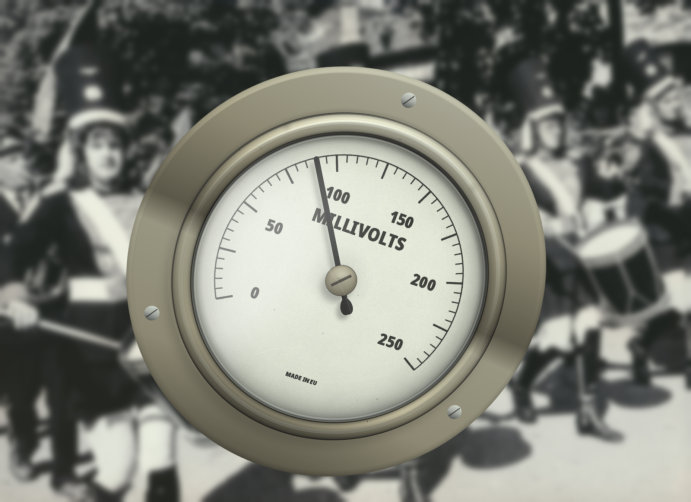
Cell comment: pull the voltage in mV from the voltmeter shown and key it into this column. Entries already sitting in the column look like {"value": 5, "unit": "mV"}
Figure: {"value": 90, "unit": "mV"}
